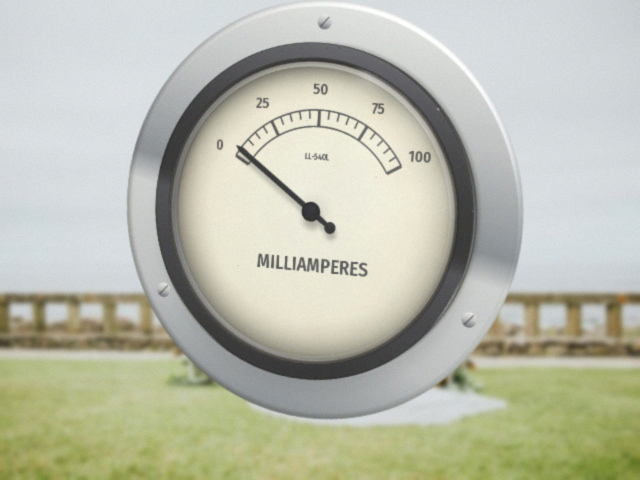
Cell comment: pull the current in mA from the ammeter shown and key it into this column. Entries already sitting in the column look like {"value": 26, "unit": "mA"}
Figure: {"value": 5, "unit": "mA"}
